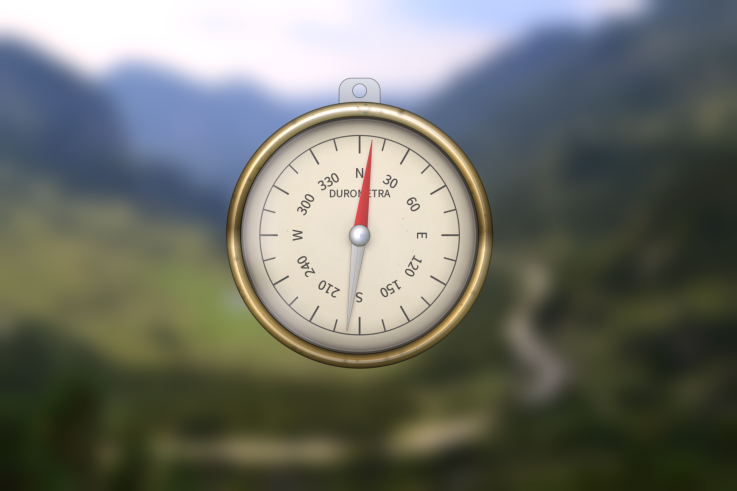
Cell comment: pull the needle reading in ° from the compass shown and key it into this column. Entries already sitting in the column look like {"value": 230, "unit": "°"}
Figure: {"value": 7.5, "unit": "°"}
